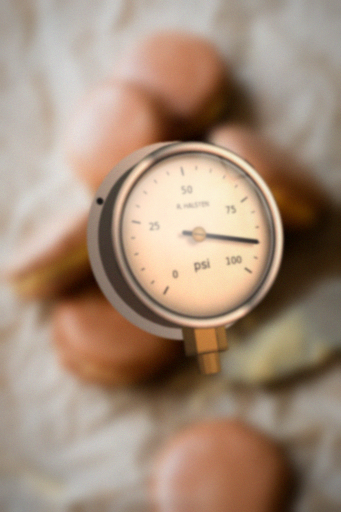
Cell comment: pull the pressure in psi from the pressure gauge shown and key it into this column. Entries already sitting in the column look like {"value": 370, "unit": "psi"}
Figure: {"value": 90, "unit": "psi"}
